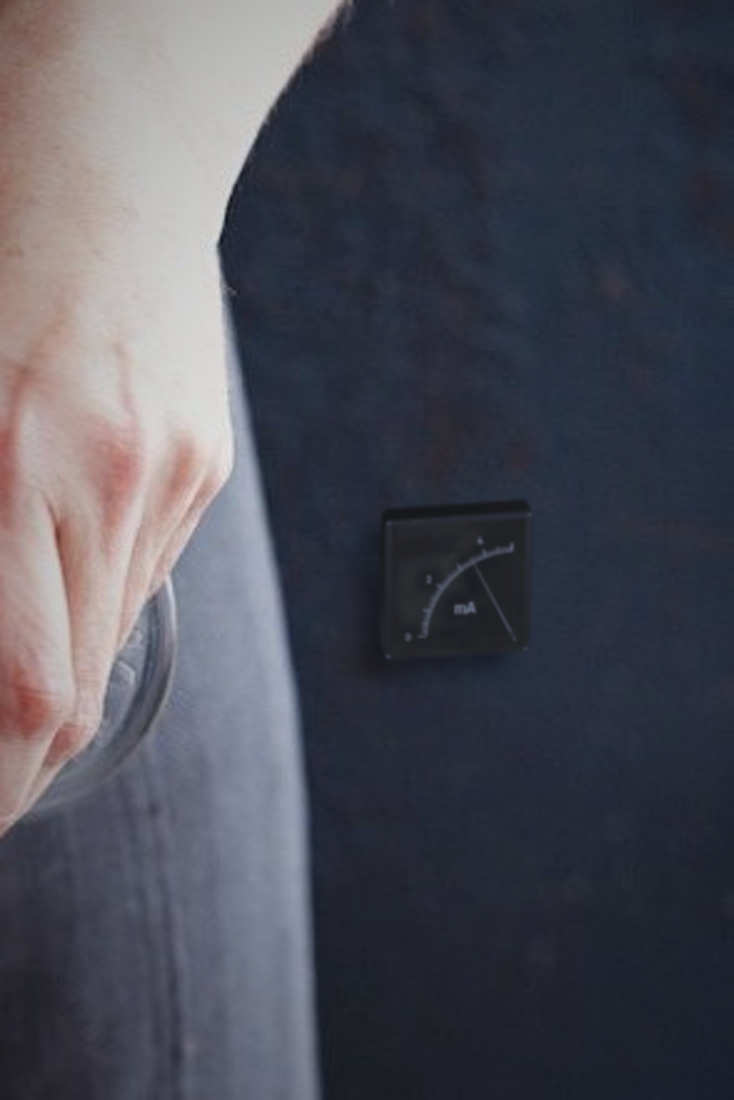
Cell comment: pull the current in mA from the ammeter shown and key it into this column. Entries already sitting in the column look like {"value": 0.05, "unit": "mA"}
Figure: {"value": 3.5, "unit": "mA"}
